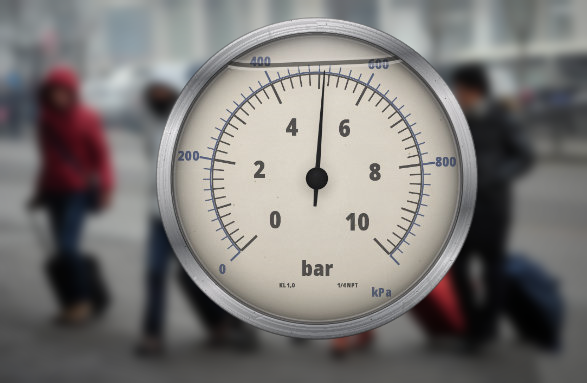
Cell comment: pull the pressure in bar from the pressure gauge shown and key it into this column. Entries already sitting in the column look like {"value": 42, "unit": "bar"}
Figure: {"value": 5.1, "unit": "bar"}
